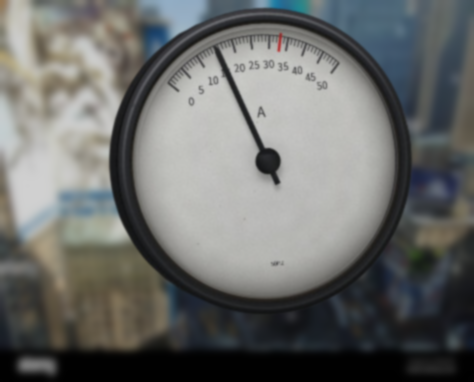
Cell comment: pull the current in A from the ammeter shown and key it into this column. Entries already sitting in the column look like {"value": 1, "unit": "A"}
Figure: {"value": 15, "unit": "A"}
